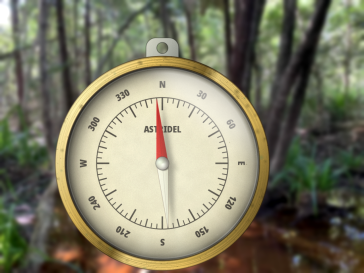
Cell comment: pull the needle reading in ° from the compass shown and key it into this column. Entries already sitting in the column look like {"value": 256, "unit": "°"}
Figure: {"value": 355, "unit": "°"}
